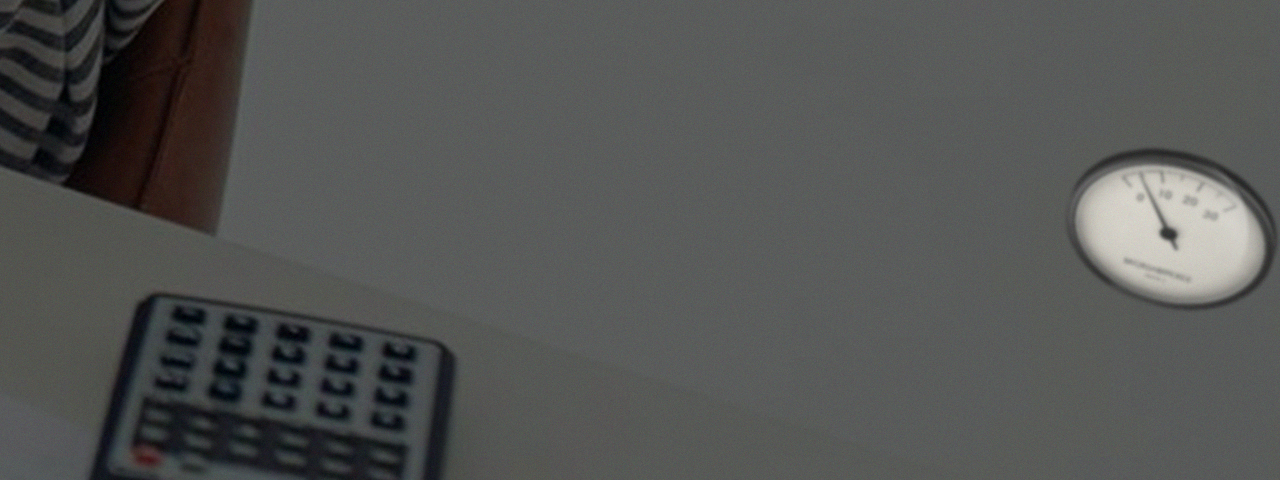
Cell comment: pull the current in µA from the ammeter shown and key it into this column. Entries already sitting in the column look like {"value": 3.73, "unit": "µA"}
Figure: {"value": 5, "unit": "µA"}
